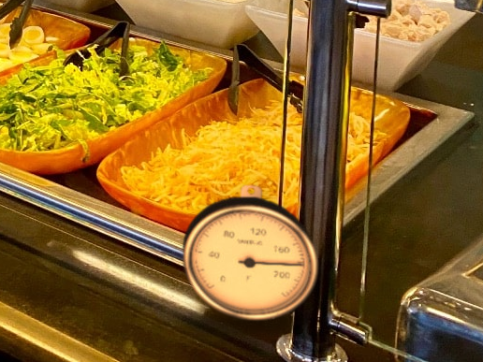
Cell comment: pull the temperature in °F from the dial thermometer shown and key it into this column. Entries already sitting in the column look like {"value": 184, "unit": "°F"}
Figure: {"value": 180, "unit": "°F"}
